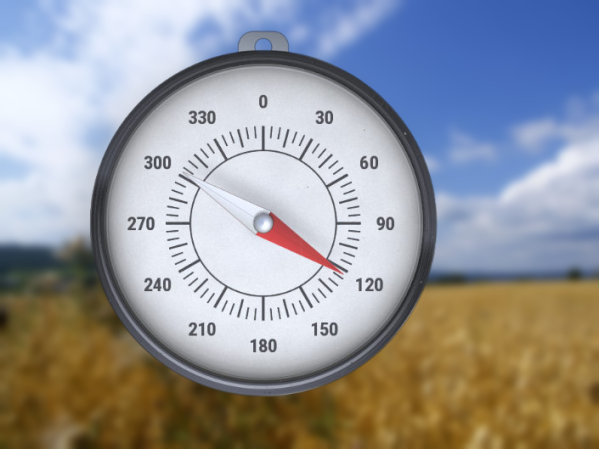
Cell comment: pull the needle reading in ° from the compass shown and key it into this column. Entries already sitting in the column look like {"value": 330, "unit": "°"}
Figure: {"value": 122.5, "unit": "°"}
